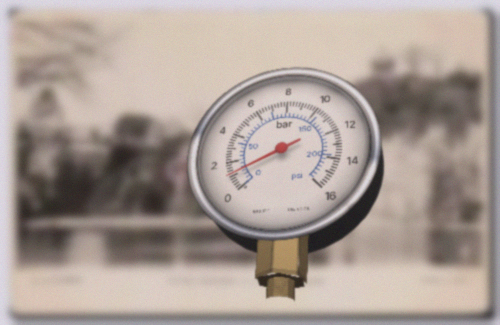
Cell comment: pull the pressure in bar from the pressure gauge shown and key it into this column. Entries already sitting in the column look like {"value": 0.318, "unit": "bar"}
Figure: {"value": 1, "unit": "bar"}
